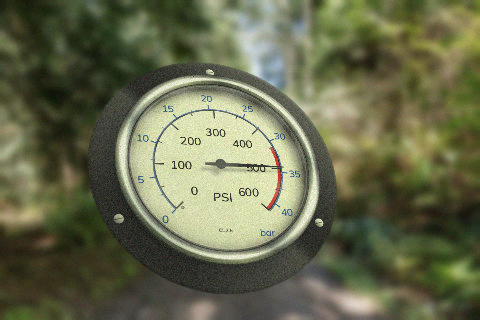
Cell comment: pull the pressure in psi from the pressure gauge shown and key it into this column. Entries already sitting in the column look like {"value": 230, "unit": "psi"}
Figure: {"value": 500, "unit": "psi"}
